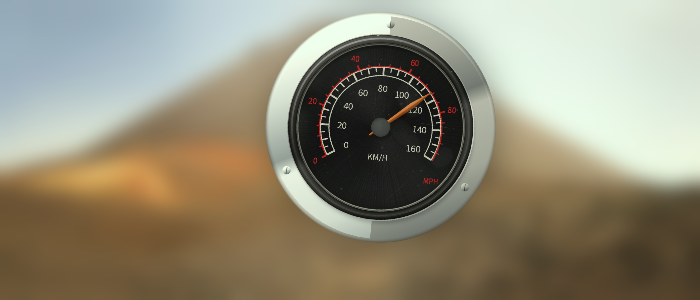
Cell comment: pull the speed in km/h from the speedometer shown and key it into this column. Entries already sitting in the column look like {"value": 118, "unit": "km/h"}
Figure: {"value": 115, "unit": "km/h"}
